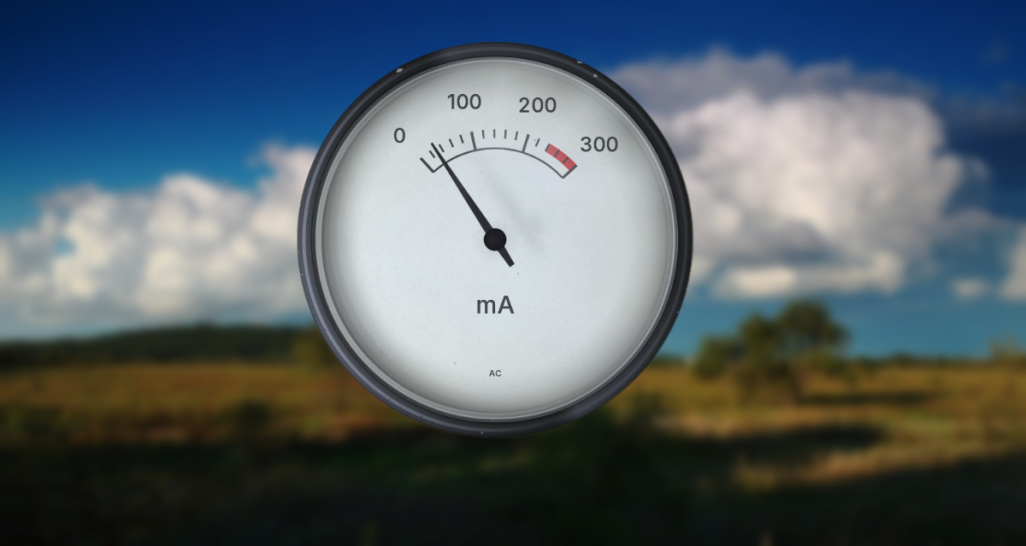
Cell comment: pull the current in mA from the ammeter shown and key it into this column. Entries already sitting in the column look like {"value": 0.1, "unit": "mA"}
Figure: {"value": 30, "unit": "mA"}
